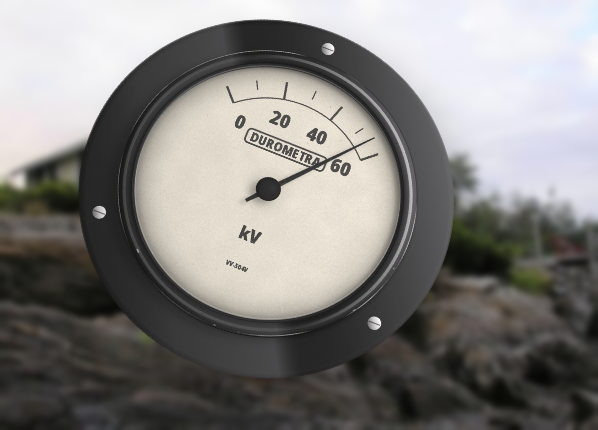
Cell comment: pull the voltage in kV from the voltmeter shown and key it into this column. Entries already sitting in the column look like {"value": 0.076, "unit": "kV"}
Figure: {"value": 55, "unit": "kV"}
